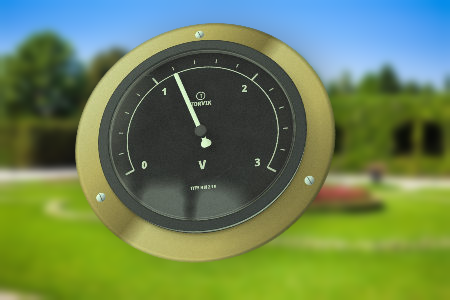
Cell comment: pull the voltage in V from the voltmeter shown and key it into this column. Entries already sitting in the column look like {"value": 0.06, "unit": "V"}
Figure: {"value": 1.2, "unit": "V"}
